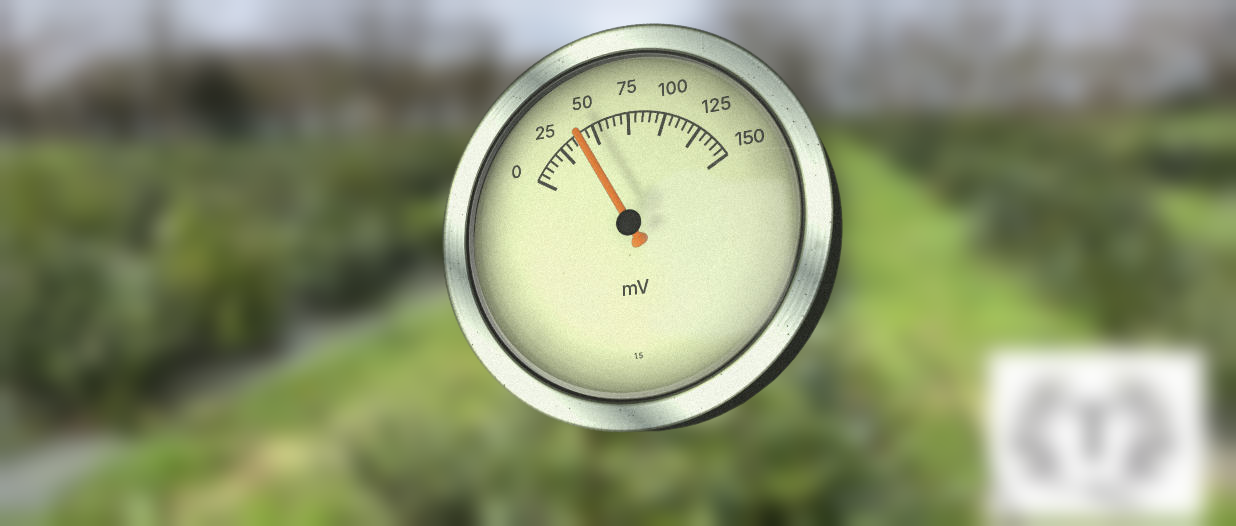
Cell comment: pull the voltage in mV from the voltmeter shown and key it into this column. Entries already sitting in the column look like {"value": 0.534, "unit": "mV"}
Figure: {"value": 40, "unit": "mV"}
